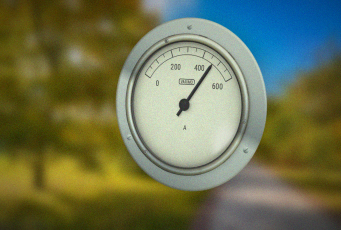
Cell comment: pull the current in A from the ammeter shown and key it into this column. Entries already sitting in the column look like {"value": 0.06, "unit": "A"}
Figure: {"value": 475, "unit": "A"}
